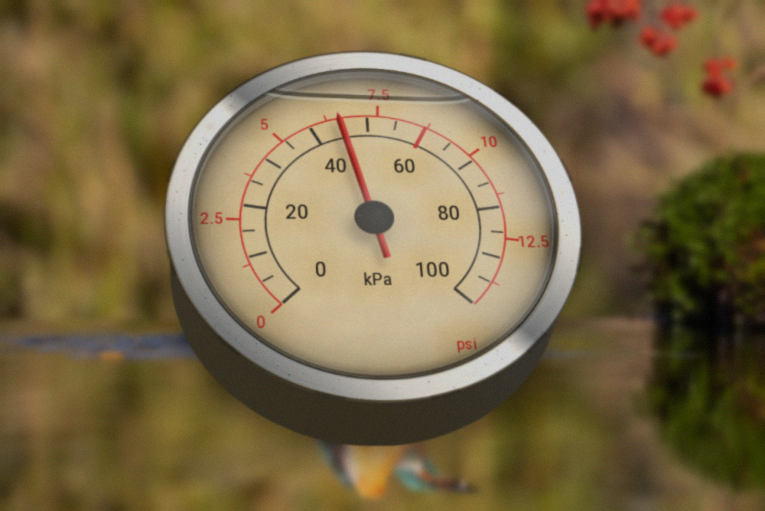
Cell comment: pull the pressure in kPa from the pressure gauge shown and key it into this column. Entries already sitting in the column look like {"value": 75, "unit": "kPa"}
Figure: {"value": 45, "unit": "kPa"}
